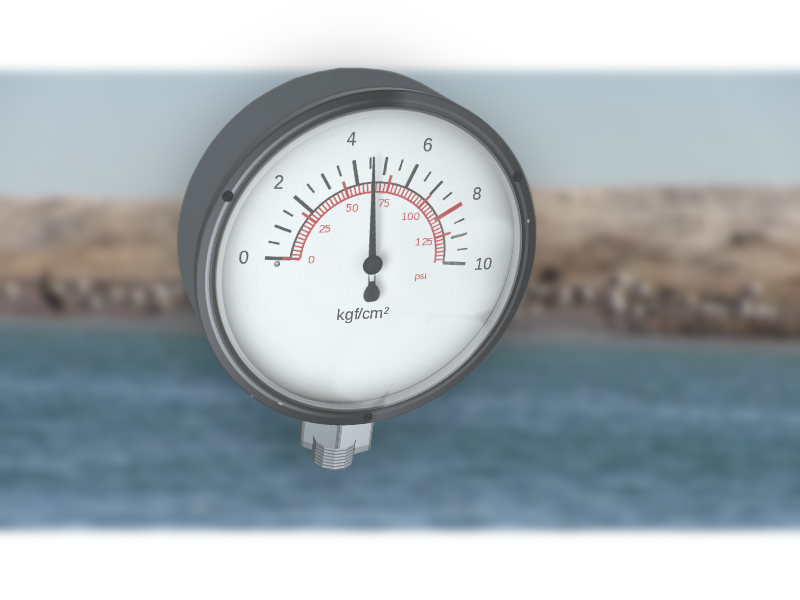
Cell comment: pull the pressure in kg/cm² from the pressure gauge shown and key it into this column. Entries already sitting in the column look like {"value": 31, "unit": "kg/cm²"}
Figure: {"value": 4.5, "unit": "kg/cm²"}
